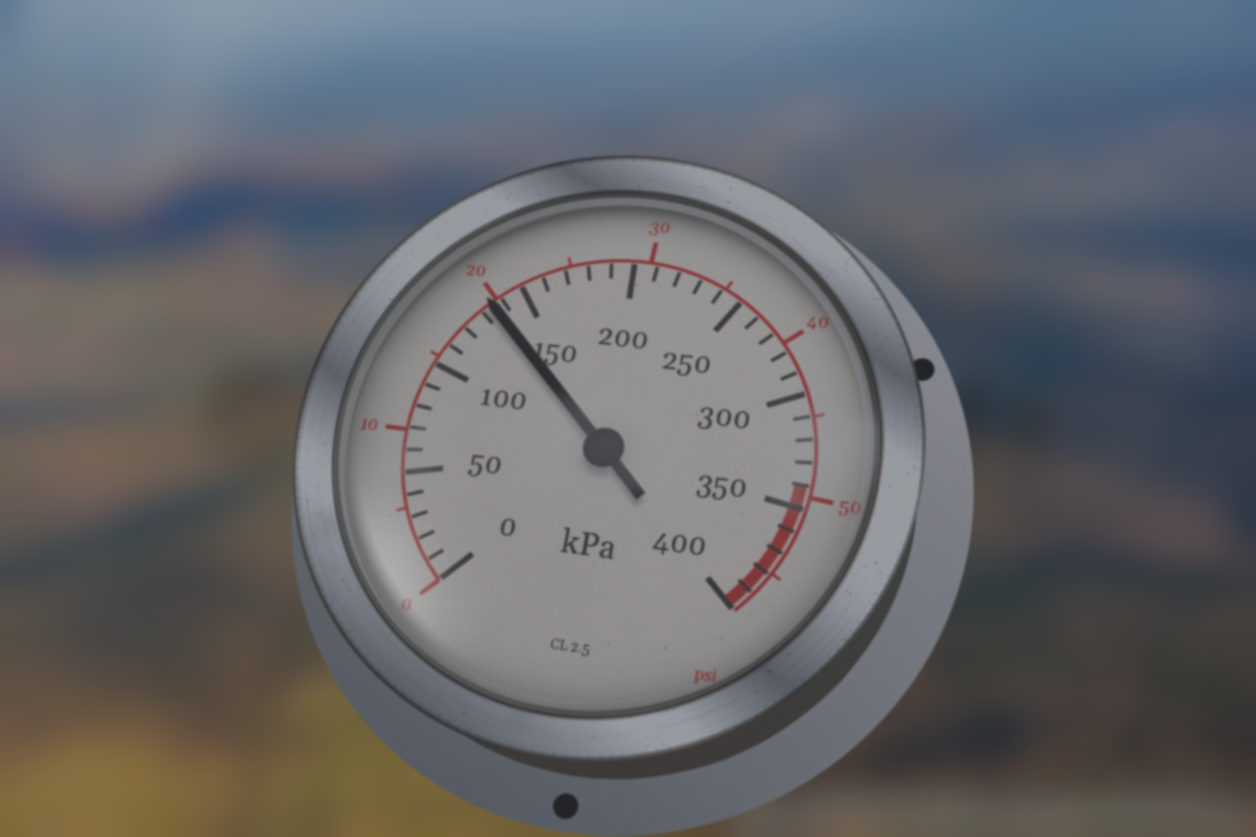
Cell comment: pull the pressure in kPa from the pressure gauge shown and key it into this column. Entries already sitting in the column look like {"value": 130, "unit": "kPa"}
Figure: {"value": 135, "unit": "kPa"}
